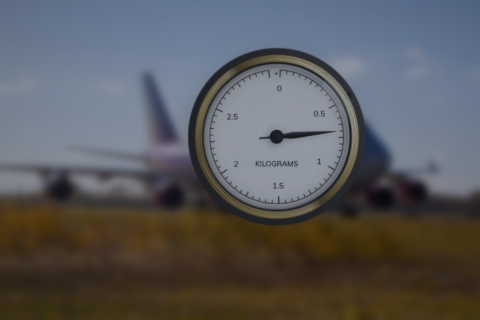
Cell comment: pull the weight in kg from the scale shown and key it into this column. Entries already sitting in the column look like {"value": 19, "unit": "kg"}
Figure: {"value": 0.7, "unit": "kg"}
